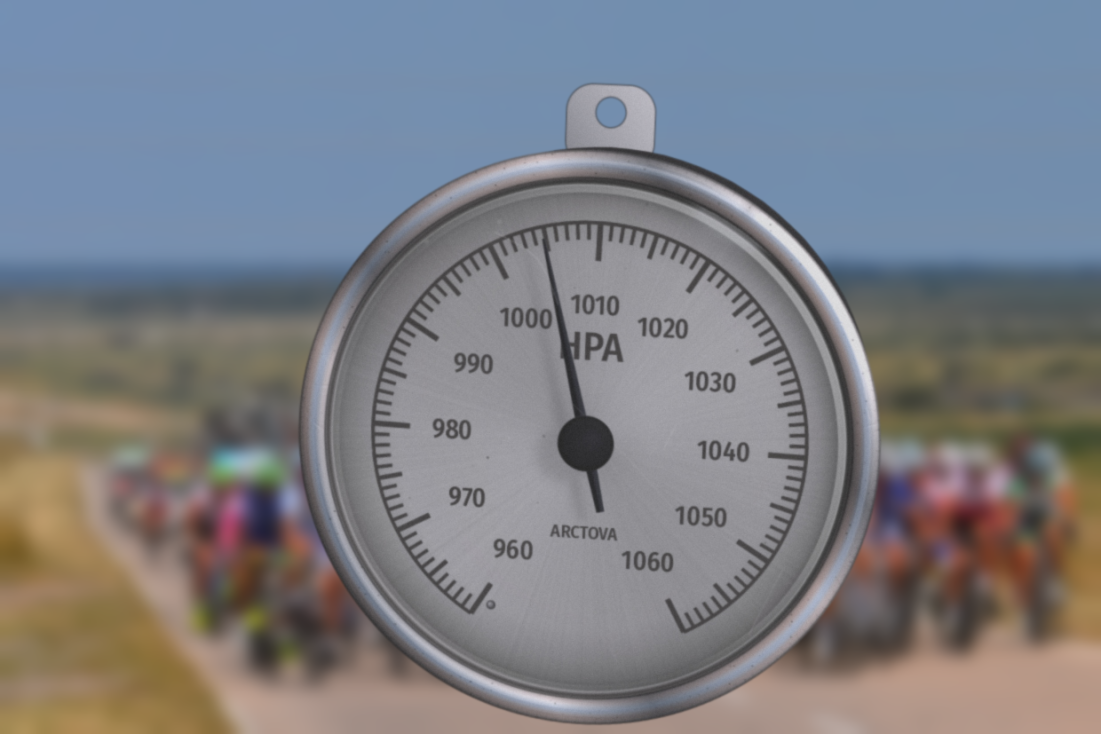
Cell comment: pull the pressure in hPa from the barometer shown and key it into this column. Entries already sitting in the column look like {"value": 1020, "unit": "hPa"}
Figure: {"value": 1005, "unit": "hPa"}
